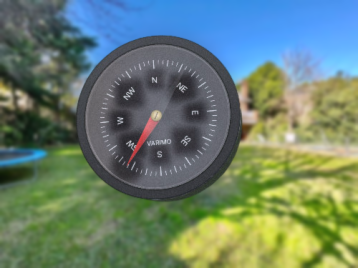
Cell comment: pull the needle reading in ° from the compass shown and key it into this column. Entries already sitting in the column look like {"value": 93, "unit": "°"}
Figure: {"value": 215, "unit": "°"}
